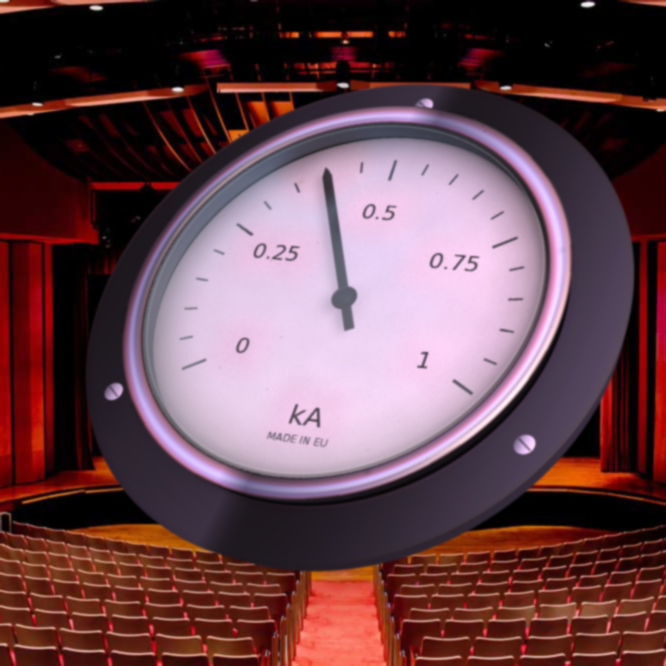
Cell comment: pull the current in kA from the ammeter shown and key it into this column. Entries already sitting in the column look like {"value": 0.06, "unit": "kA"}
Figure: {"value": 0.4, "unit": "kA"}
